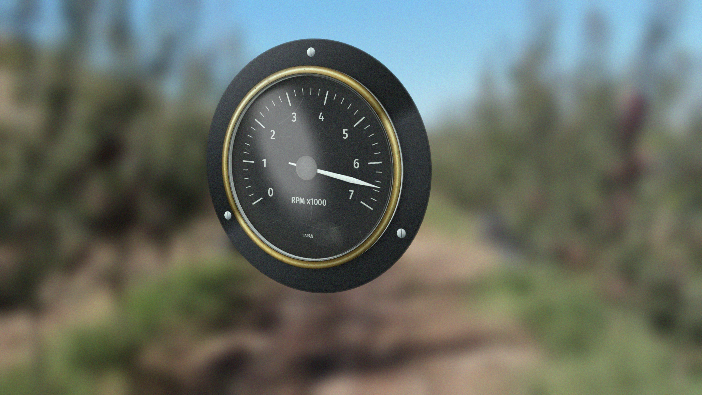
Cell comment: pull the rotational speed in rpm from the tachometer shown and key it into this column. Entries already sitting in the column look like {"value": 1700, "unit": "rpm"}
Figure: {"value": 6500, "unit": "rpm"}
